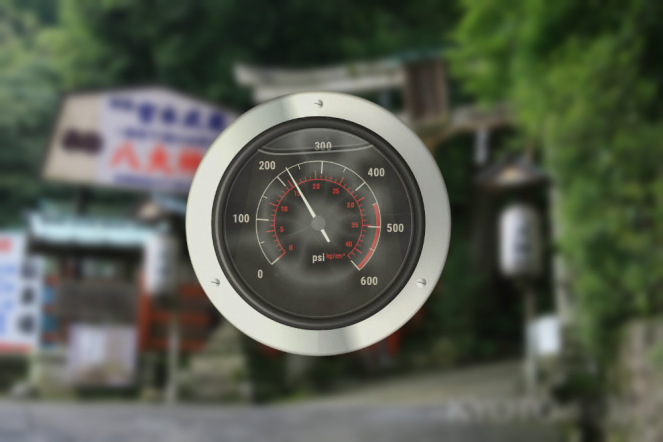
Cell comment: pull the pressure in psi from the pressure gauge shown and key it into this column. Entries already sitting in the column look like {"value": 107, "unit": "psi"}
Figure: {"value": 225, "unit": "psi"}
